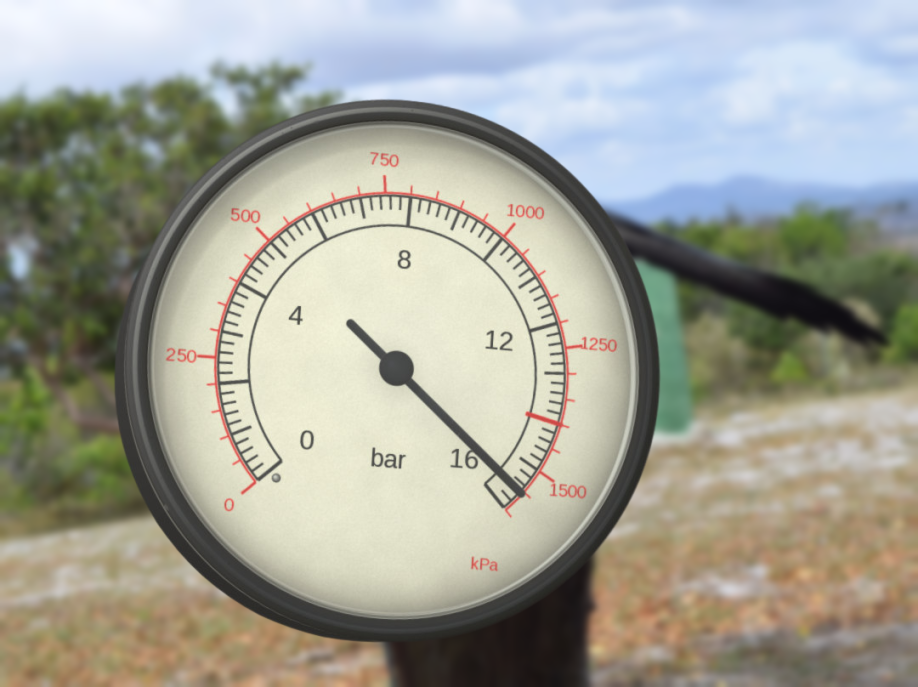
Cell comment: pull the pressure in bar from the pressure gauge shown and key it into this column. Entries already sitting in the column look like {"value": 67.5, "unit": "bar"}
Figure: {"value": 15.6, "unit": "bar"}
